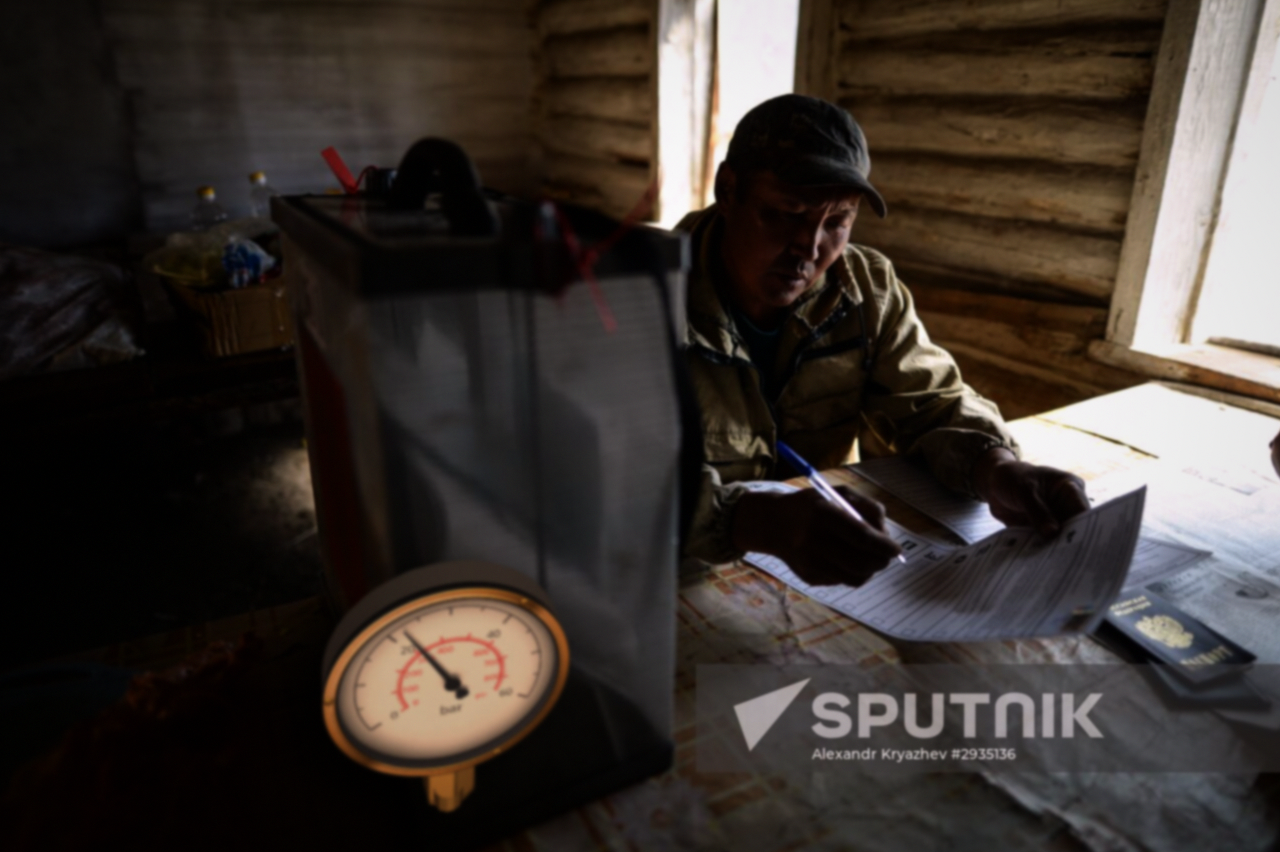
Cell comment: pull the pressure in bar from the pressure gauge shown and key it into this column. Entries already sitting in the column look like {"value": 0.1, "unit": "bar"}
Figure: {"value": 22.5, "unit": "bar"}
